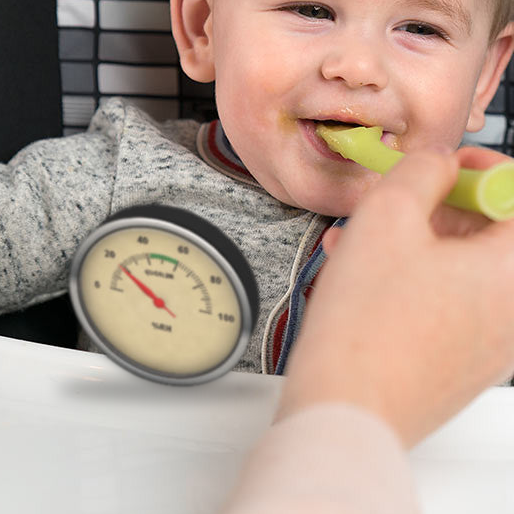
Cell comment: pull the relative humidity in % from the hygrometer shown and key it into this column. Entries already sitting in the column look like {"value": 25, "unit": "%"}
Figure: {"value": 20, "unit": "%"}
